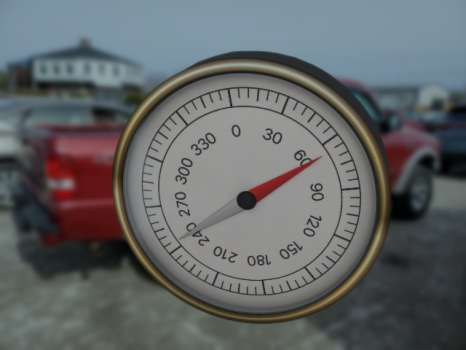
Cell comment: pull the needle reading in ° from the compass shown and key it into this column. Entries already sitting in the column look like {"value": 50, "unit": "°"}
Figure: {"value": 65, "unit": "°"}
